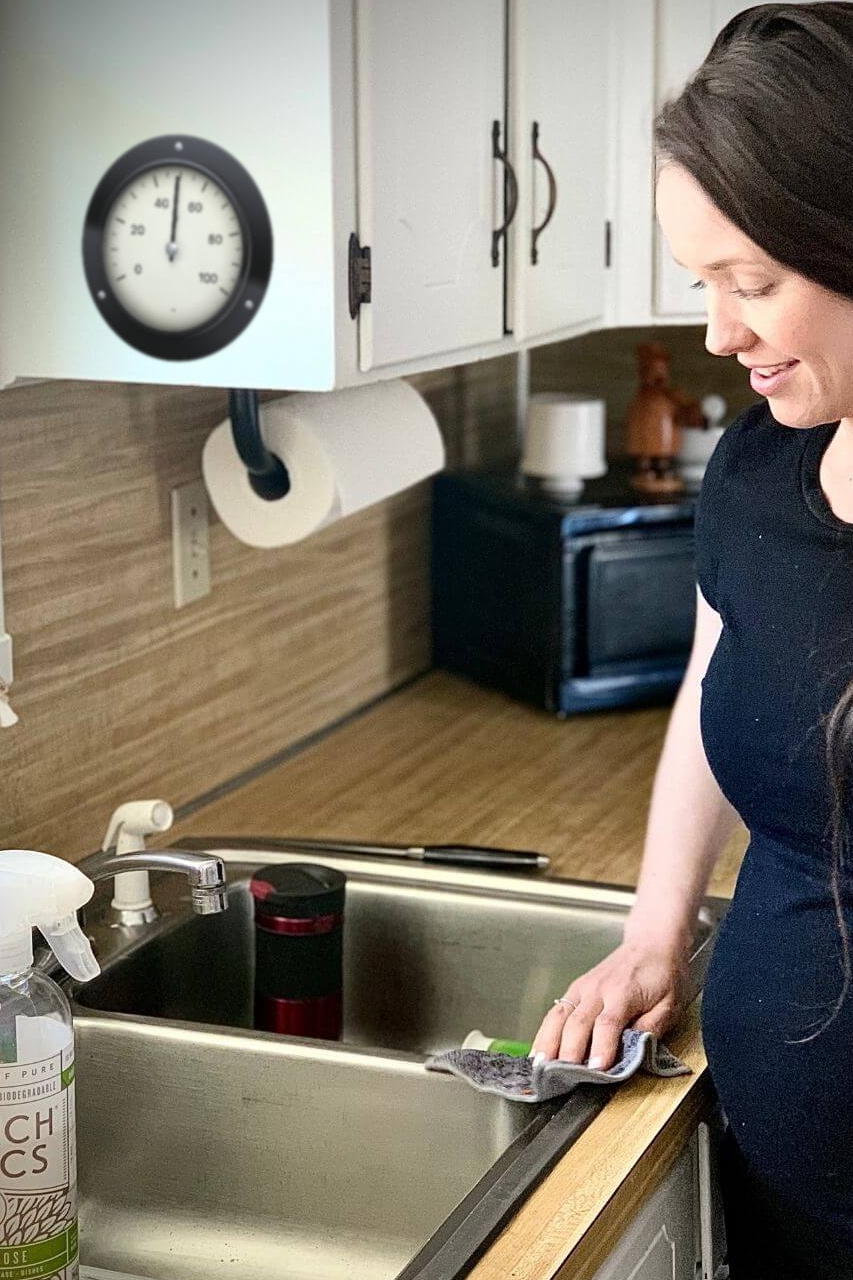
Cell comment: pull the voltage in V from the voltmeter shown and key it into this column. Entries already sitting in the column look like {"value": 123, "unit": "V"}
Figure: {"value": 50, "unit": "V"}
